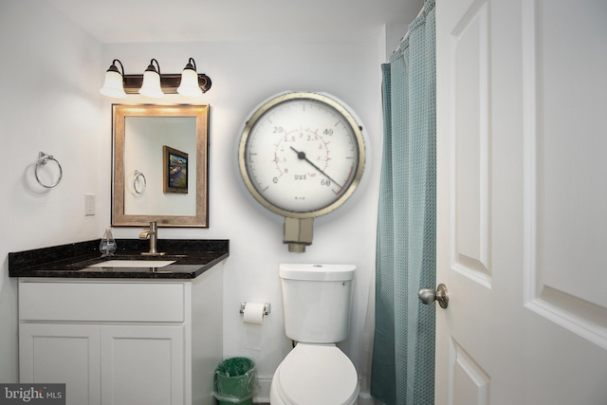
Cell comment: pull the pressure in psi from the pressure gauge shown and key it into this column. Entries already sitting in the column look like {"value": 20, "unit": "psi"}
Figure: {"value": 58, "unit": "psi"}
